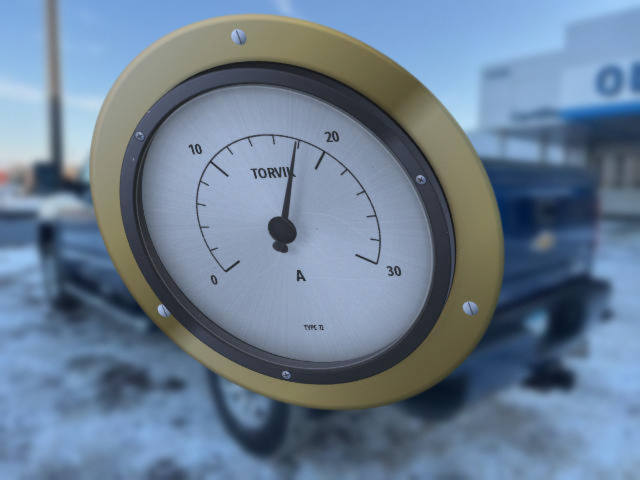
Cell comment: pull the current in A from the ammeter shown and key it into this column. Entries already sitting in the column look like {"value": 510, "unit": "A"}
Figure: {"value": 18, "unit": "A"}
